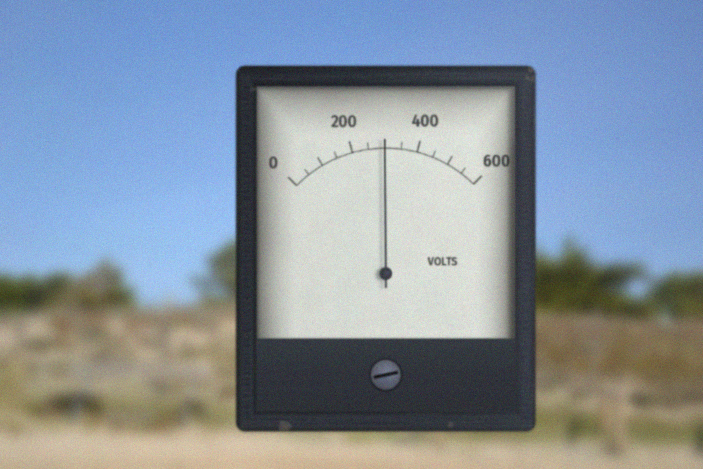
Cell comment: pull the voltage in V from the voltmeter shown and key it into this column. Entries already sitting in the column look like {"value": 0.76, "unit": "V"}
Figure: {"value": 300, "unit": "V"}
